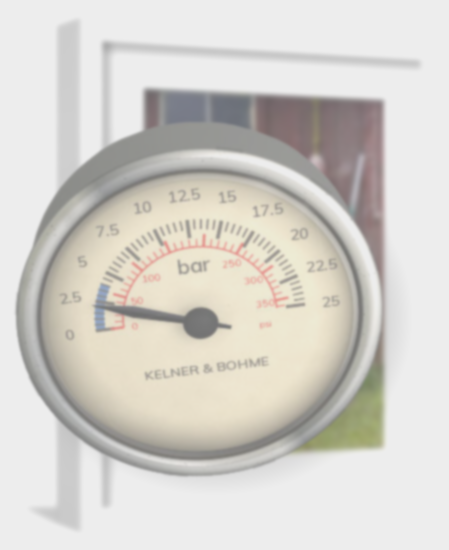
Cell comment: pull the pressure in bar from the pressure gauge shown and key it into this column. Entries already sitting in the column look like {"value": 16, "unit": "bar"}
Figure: {"value": 2.5, "unit": "bar"}
